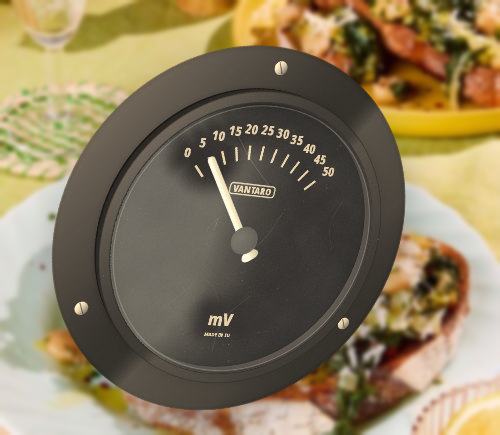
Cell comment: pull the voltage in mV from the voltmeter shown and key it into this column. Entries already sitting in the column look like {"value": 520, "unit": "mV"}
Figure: {"value": 5, "unit": "mV"}
